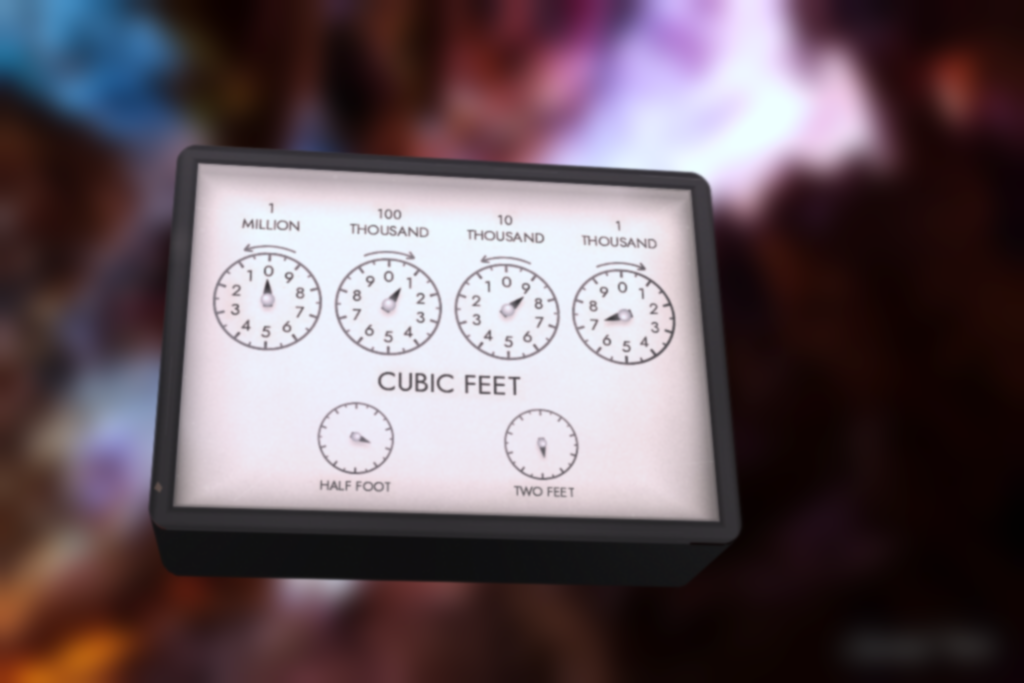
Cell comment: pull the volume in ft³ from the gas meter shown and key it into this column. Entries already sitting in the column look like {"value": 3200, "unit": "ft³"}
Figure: {"value": 8700, "unit": "ft³"}
